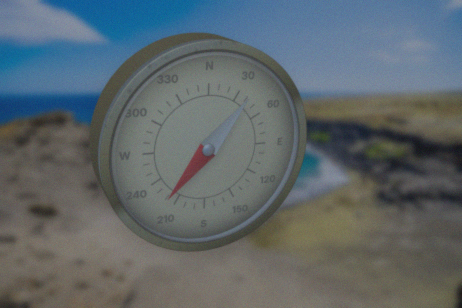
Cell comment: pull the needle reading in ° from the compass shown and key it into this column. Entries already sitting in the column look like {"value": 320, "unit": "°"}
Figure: {"value": 220, "unit": "°"}
